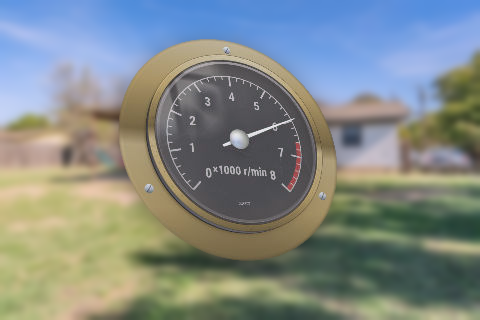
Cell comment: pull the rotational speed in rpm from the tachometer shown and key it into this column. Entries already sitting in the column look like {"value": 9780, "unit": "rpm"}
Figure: {"value": 6000, "unit": "rpm"}
